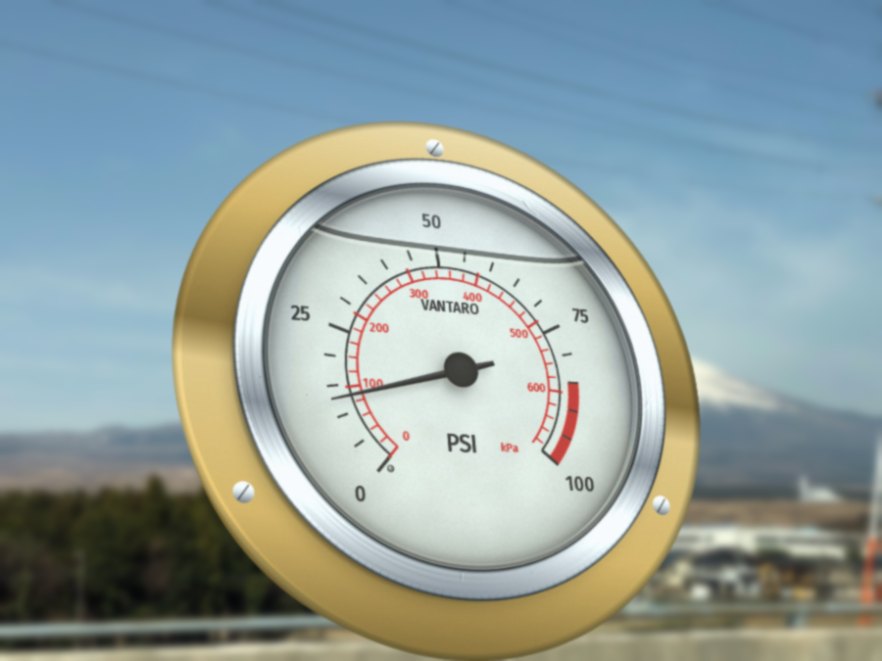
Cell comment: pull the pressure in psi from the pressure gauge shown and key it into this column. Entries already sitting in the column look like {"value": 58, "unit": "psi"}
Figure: {"value": 12.5, "unit": "psi"}
